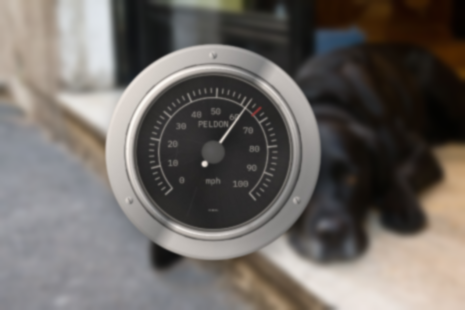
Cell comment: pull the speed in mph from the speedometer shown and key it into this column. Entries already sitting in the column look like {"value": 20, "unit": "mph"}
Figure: {"value": 62, "unit": "mph"}
